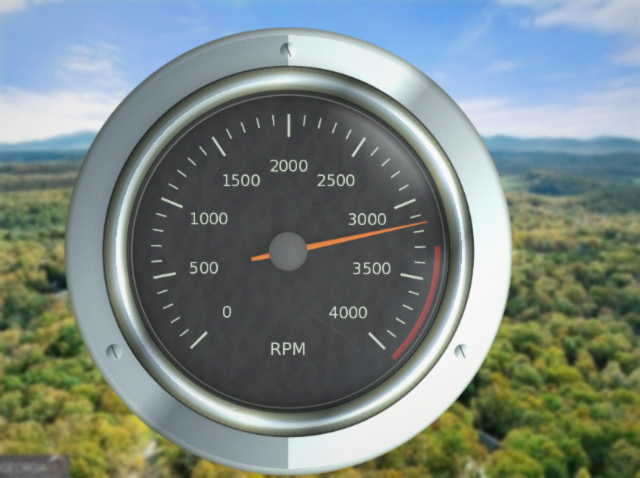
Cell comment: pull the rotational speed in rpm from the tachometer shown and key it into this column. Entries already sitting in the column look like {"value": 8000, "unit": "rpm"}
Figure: {"value": 3150, "unit": "rpm"}
